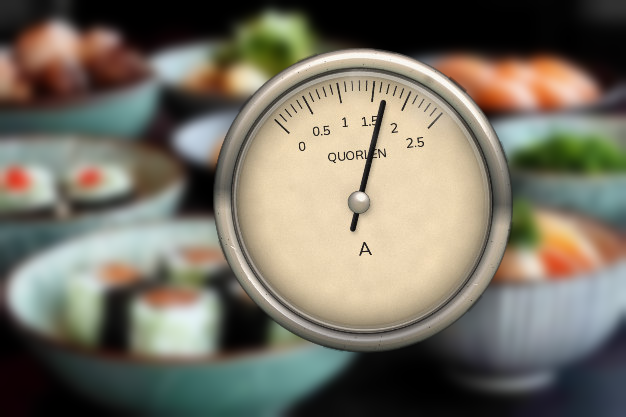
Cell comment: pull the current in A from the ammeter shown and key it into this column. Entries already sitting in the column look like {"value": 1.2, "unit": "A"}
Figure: {"value": 1.7, "unit": "A"}
